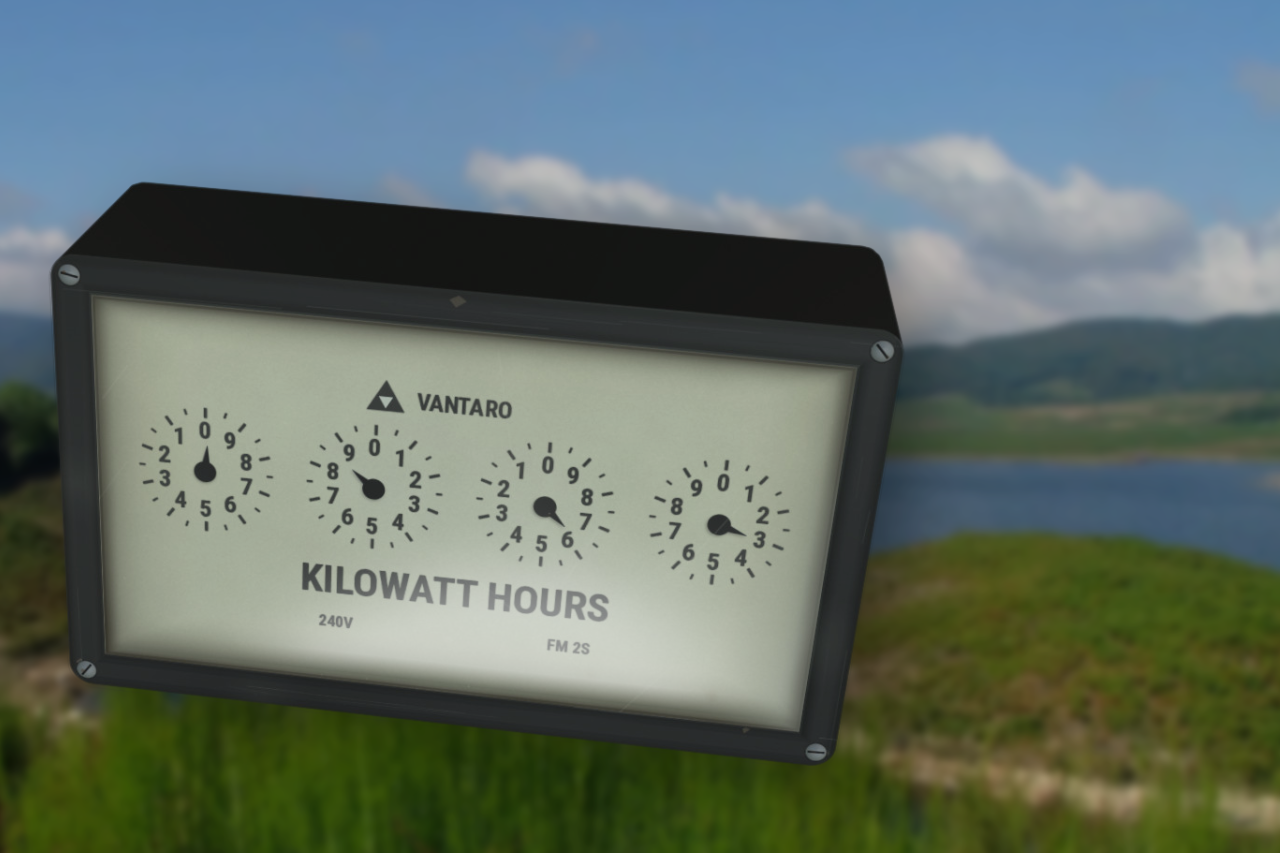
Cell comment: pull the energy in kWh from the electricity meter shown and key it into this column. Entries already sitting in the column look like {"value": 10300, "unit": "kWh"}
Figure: {"value": 9863, "unit": "kWh"}
